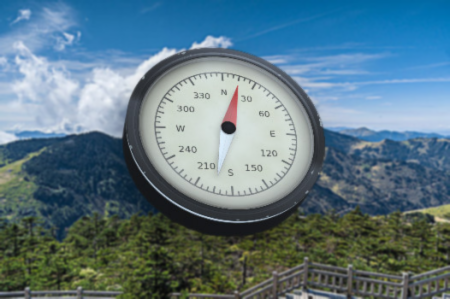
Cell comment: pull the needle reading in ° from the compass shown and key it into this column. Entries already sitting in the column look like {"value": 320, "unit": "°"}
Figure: {"value": 15, "unit": "°"}
